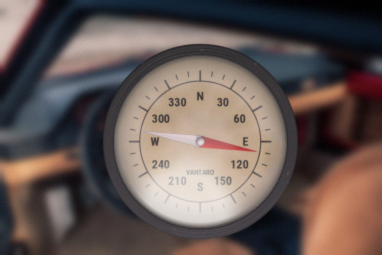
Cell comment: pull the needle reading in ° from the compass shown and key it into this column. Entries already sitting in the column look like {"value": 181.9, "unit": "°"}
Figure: {"value": 100, "unit": "°"}
